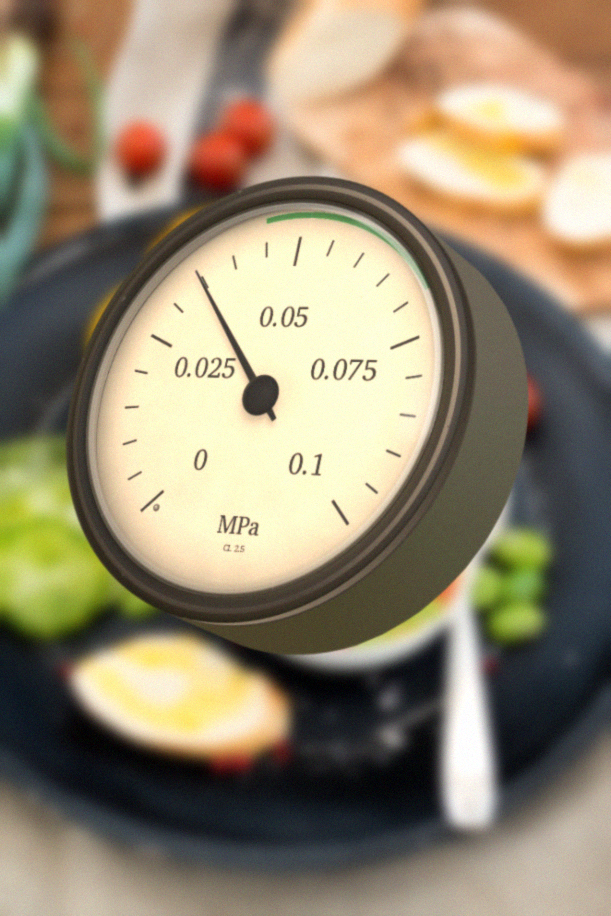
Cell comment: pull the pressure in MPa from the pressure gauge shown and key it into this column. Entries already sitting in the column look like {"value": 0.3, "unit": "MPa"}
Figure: {"value": 0.035, "unit": "MPa"}
